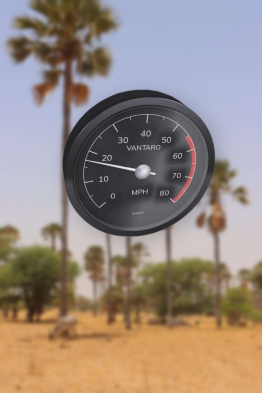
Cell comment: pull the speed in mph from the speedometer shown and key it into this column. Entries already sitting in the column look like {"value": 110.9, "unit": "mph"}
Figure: {"value": 17.5, "unit": "mph"}
